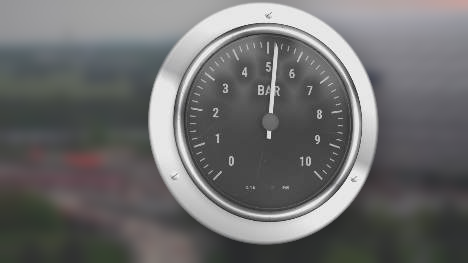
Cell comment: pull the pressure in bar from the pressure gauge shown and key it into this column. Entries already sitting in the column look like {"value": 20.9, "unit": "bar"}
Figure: {"value": 5.2, "unit": "bar"}
